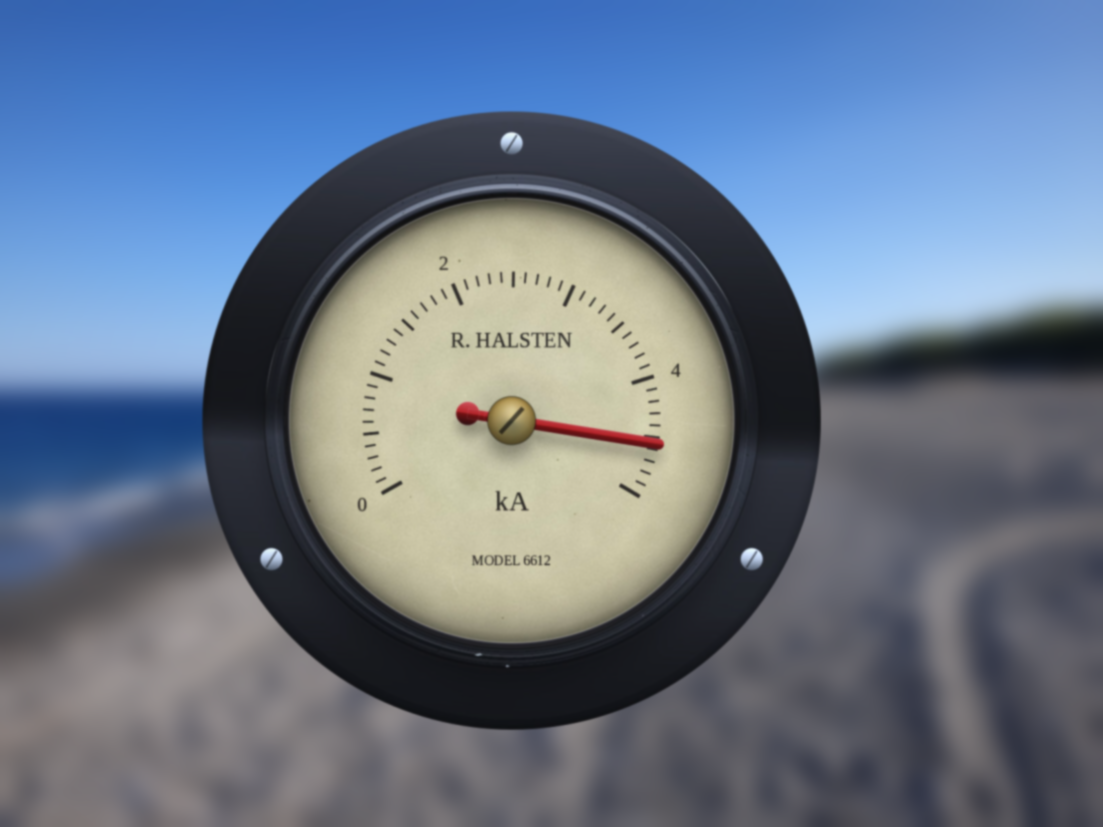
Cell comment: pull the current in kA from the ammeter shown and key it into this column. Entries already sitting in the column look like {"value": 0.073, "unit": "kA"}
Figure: {"value": 4.55, "unit": "kA"}
